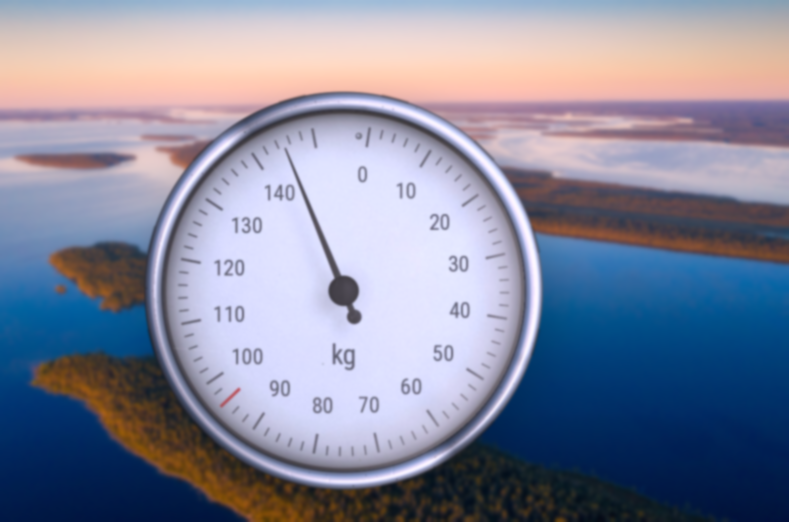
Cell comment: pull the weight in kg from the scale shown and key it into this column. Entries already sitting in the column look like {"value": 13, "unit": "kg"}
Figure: {"value": 145, "unit": "kg"}
